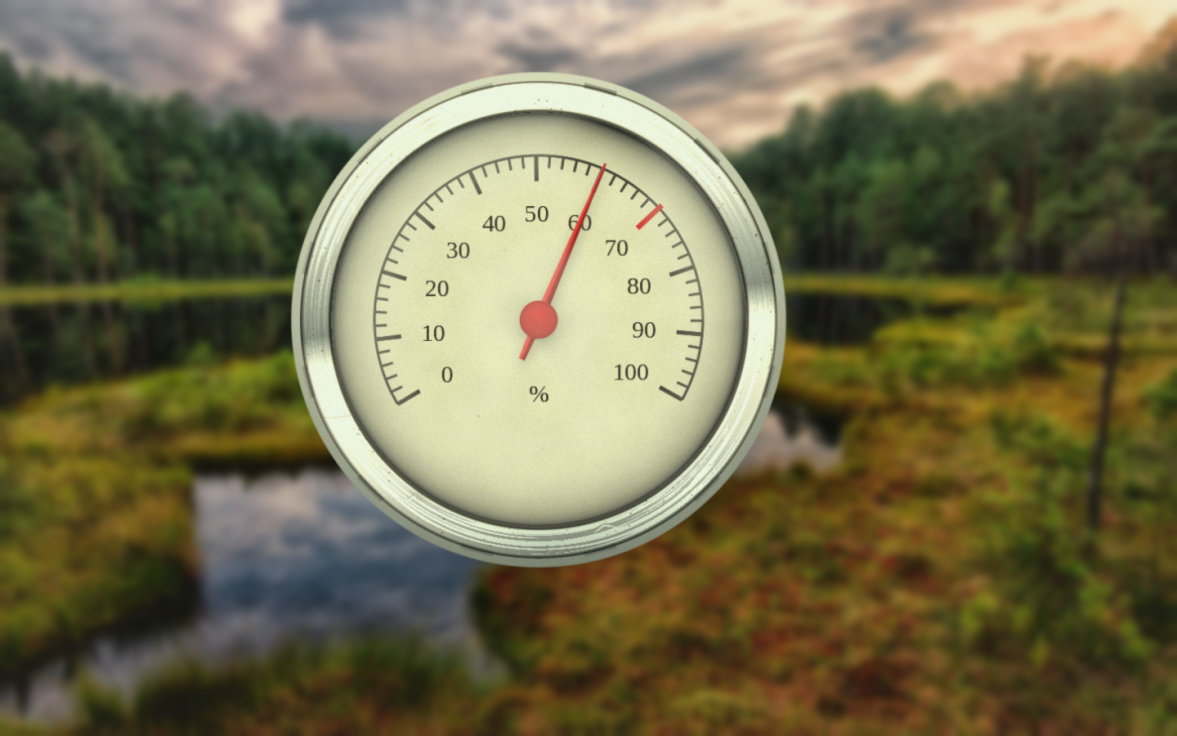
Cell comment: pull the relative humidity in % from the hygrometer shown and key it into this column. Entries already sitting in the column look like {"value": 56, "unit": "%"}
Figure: {"value": 60, "unit": "%"}
